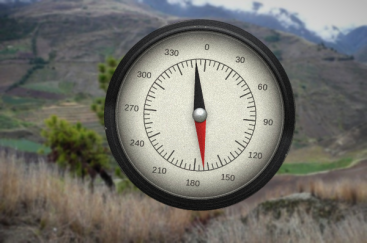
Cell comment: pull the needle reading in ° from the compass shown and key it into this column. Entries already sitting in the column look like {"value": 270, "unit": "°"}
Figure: {"value": 170, "unit": "°"}
